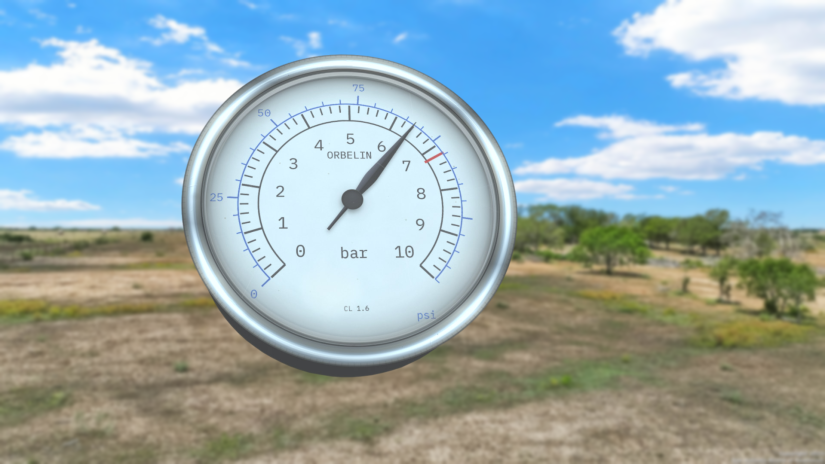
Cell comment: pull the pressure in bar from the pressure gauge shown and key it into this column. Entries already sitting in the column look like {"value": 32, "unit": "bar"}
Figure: {"value": 6.4, "unit": "bar"}
